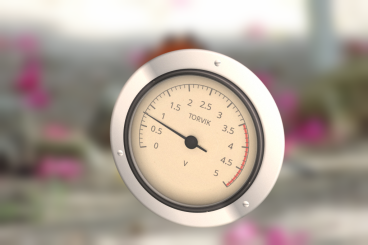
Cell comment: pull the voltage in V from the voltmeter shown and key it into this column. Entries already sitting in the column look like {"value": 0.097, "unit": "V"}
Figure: {"value": 0.8, "unit": "V"}
